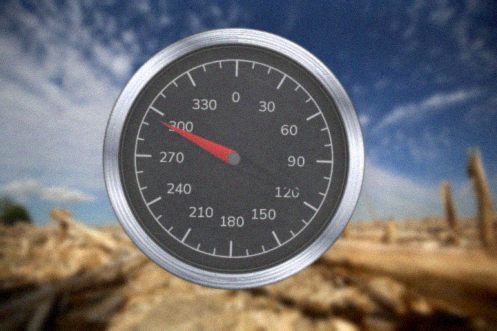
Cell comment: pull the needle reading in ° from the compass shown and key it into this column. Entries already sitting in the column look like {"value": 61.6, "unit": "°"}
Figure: {"value": 295, "unit": "°"}
